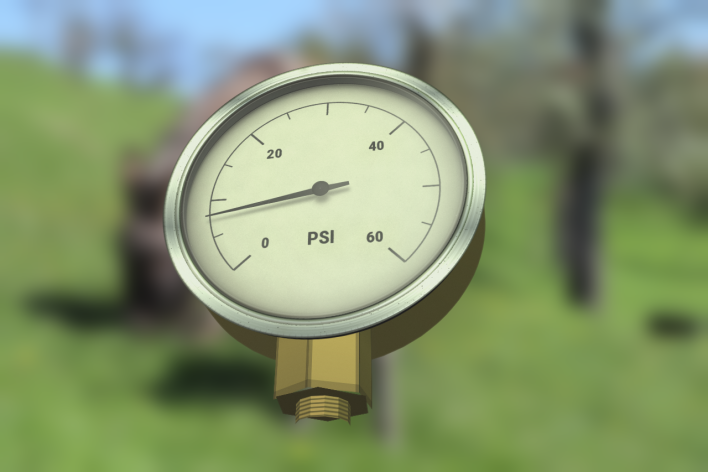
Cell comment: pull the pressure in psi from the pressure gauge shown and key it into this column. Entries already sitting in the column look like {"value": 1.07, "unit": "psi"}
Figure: {"value": 7.5, "unit": "psi"}
